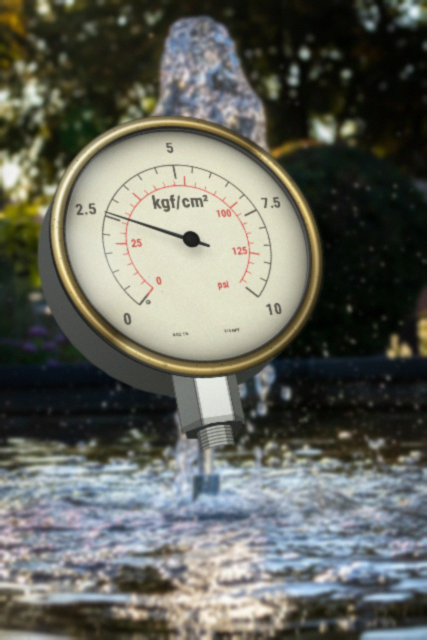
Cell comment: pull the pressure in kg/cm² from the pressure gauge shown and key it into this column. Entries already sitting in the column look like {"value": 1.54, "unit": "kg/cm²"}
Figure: {"value": 2.5, "unit": "kg/cm²"}
